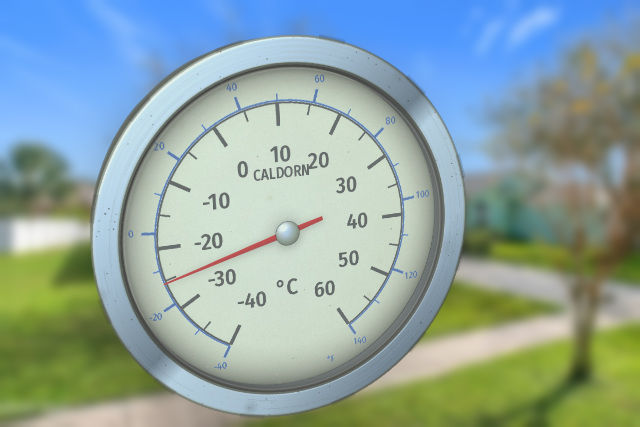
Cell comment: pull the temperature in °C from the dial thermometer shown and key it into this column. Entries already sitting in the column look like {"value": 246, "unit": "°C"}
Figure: {"value": -25, "unit": "°C"}
